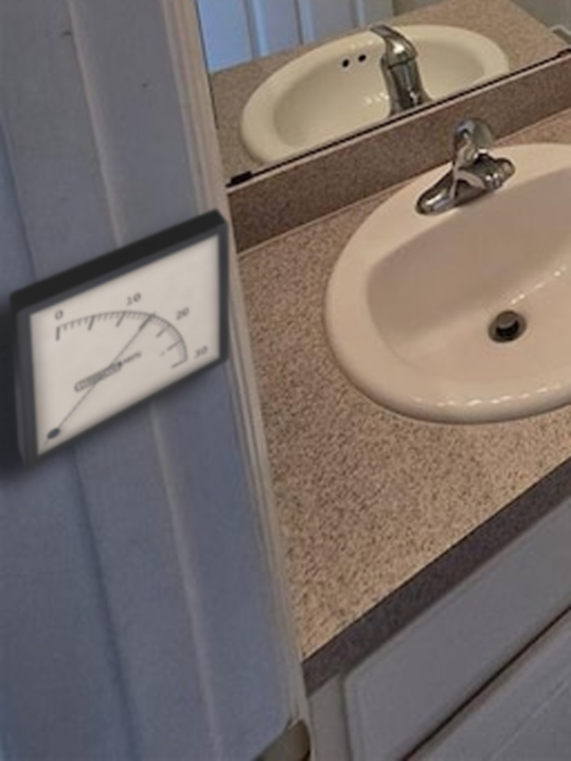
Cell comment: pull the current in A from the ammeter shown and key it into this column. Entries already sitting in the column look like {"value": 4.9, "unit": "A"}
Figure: {"value": 15, "unit": "A"}
